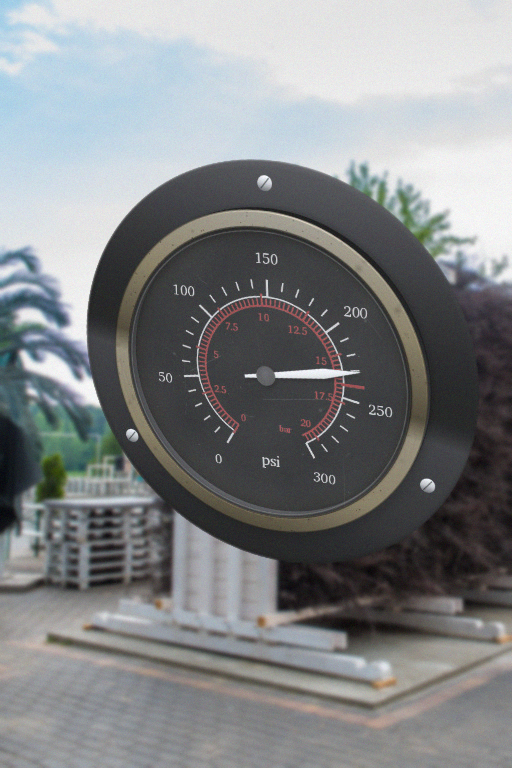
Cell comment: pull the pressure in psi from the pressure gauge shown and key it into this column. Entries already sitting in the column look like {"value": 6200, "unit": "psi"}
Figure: {"value": 230, "unit": "psi"}
